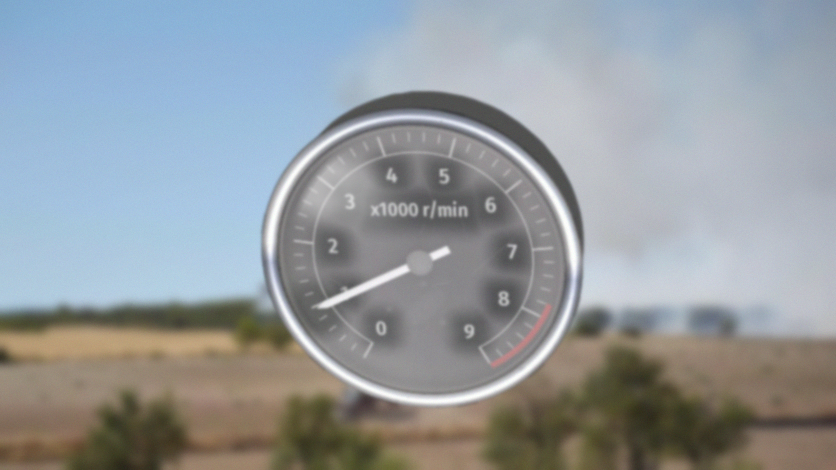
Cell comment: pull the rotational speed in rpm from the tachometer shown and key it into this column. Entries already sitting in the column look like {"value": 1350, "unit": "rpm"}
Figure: {"value": 1000, "unit": "rpm"}
